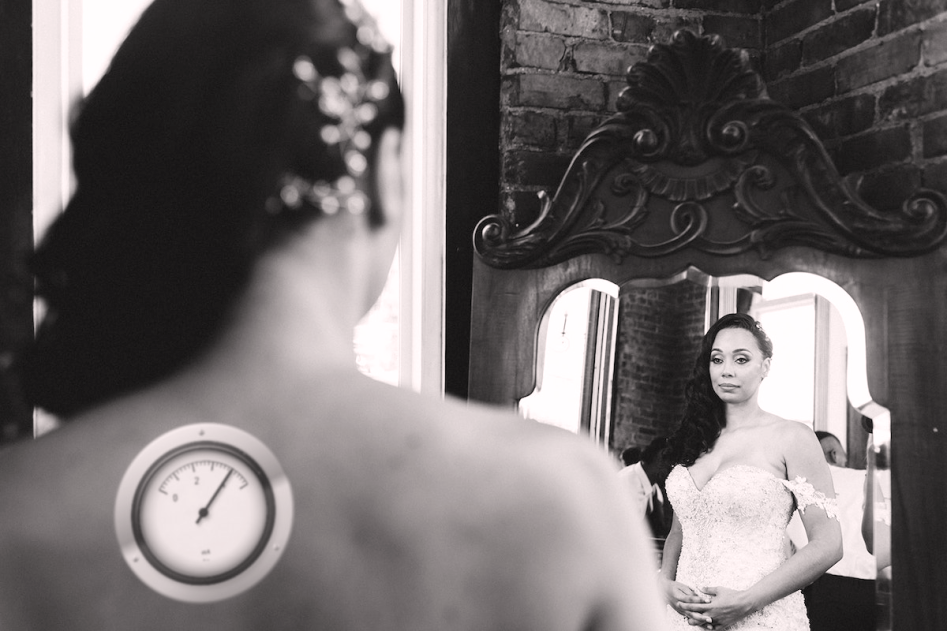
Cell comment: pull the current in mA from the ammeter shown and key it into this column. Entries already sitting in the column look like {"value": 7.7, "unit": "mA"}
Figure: {"value": 4, "unit": "mA"}
